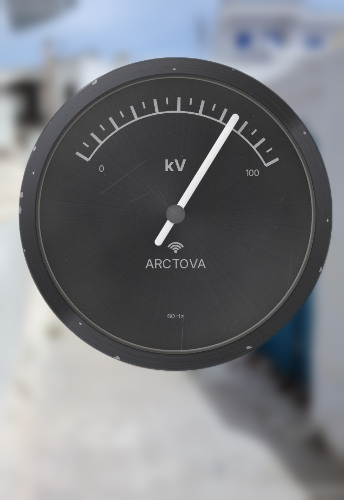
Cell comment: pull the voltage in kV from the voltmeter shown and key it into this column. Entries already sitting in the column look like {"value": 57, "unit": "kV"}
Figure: {"value": 75, "unit": "kV"}
